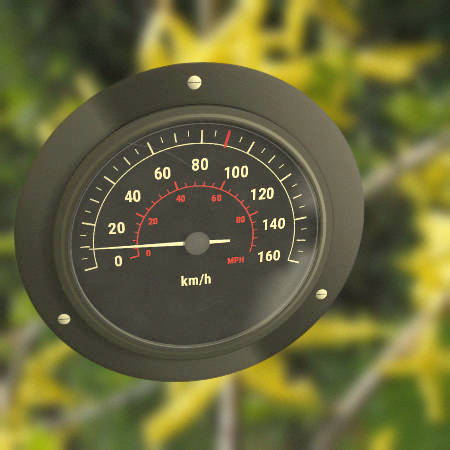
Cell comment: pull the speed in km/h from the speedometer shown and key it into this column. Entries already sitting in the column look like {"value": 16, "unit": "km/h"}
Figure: {"value": 10, "unit": "km/h"}
